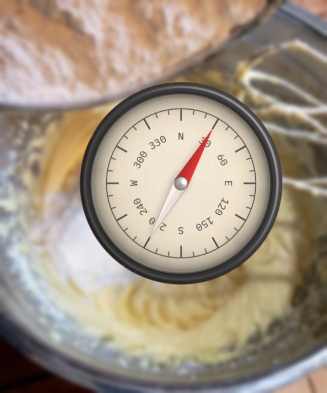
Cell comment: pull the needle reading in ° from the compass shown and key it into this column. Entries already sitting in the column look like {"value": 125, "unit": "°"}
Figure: {"value": 30, "unit": "°"}
